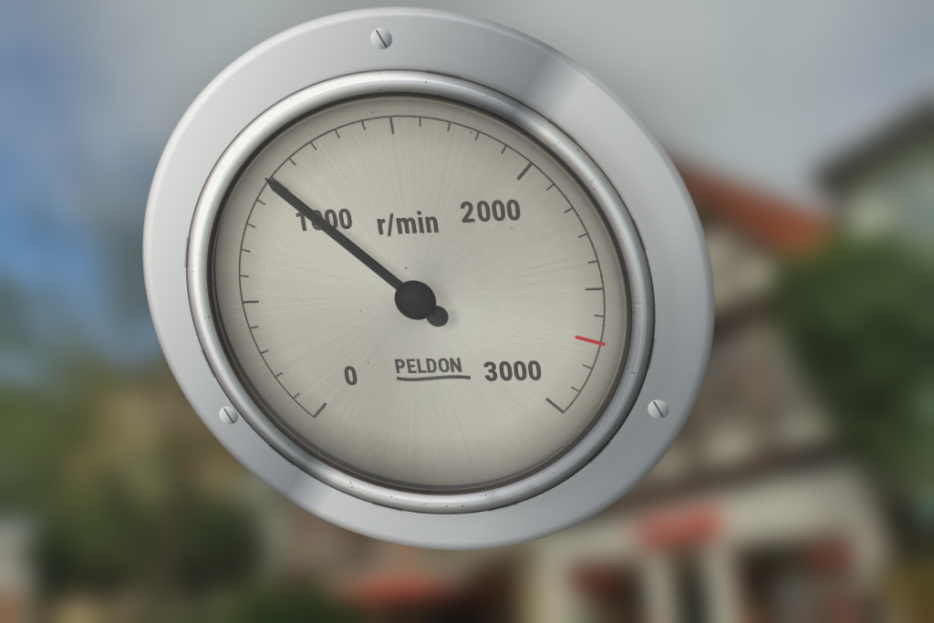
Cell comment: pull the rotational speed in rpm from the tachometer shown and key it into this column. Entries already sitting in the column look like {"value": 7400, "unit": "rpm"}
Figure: {"value": 1000, "unit": "rpm"}
